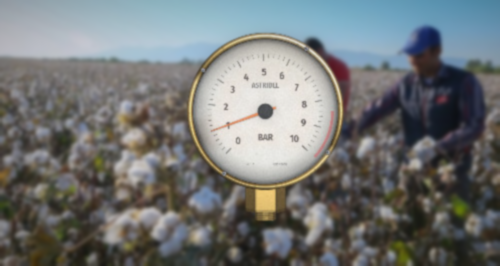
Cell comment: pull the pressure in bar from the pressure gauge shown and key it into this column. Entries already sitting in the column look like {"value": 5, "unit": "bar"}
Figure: {"value": 1, "unit": "bar"}
